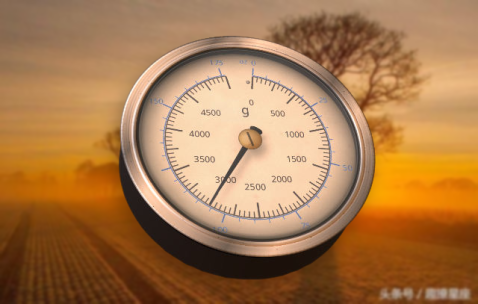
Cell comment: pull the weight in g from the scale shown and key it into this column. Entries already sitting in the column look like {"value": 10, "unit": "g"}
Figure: {"value": 3000, "unit": "g"}
